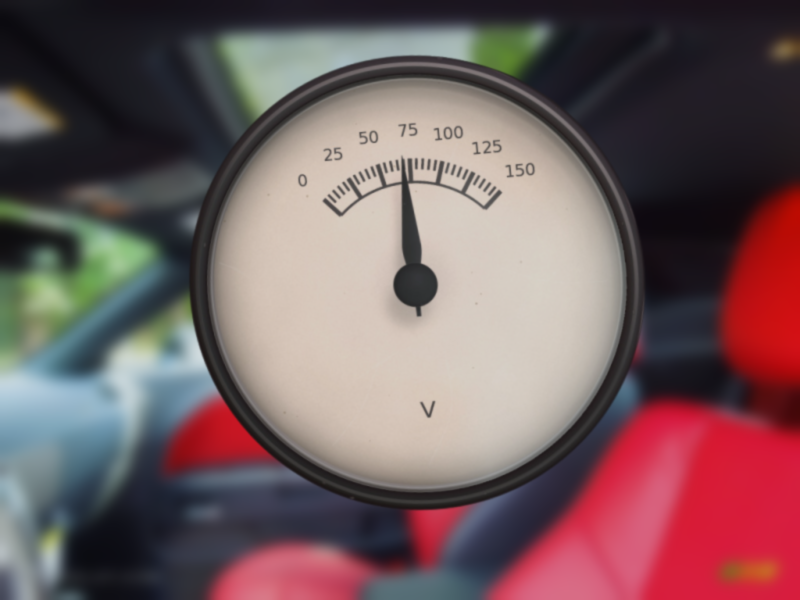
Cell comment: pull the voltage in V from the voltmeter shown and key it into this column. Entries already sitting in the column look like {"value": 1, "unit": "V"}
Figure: {"value": 70, "unit": "V"}
